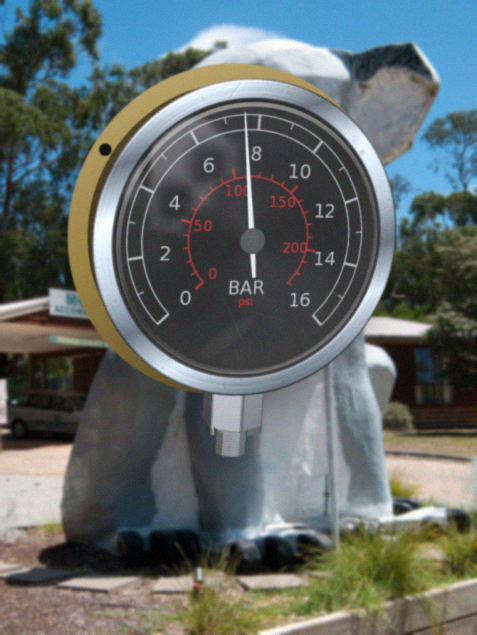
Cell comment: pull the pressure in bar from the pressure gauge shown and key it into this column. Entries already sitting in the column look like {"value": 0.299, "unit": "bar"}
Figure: {"value": 7.5, "unit": "bar"}
